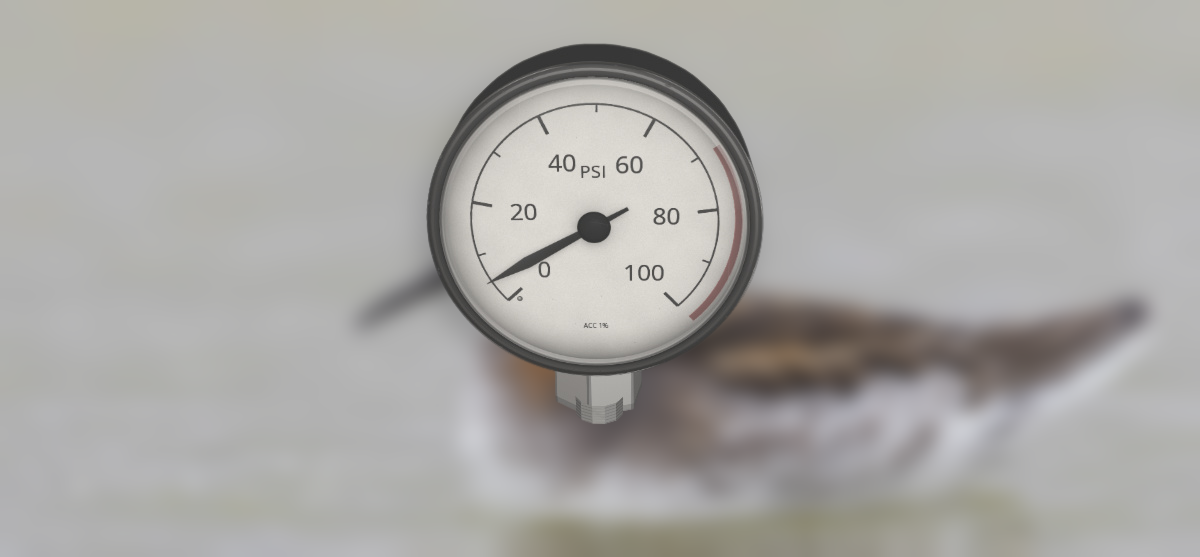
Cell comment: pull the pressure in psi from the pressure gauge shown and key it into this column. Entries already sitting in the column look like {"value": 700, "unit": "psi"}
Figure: {"value": 5, "unit": "psi"}
